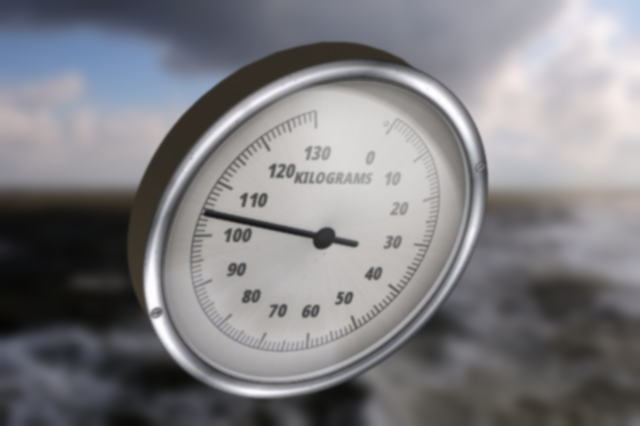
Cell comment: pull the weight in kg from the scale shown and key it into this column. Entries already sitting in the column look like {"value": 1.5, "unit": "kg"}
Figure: {"value": 105, "unit": "kg"}
